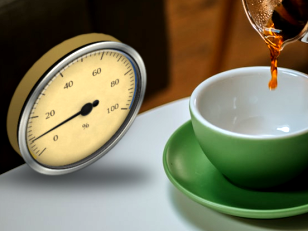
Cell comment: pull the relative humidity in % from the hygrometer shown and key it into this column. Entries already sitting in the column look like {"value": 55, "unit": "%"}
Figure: {"value": 10, "unit": "%"}
